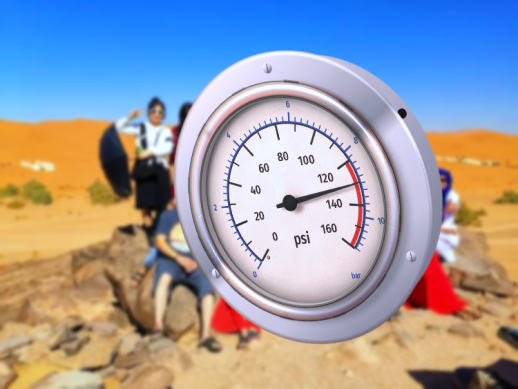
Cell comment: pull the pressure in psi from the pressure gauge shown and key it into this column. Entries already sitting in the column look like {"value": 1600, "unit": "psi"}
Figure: {"value": 130, "unit": "psi"}
